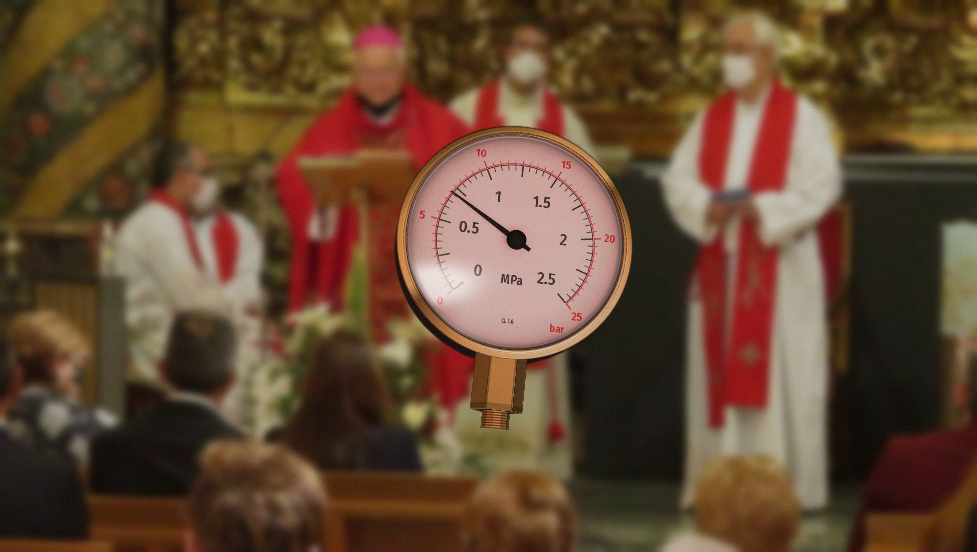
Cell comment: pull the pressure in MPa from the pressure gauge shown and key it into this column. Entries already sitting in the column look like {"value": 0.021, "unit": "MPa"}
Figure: {"value": 0.7, "unit": "MPa"}
